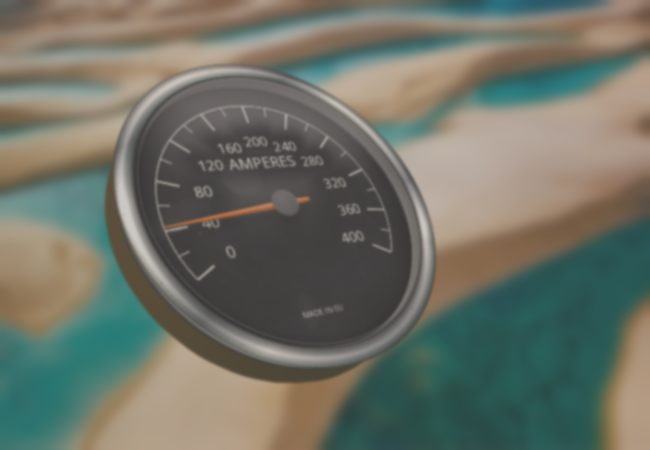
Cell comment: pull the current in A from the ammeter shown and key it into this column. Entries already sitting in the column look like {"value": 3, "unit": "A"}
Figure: {"value": 40, "unit": "A"}
